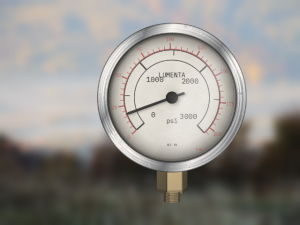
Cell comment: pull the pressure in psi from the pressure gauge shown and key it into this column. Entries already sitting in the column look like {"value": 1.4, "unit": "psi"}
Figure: {"value": 250, "unit": "psi"}
